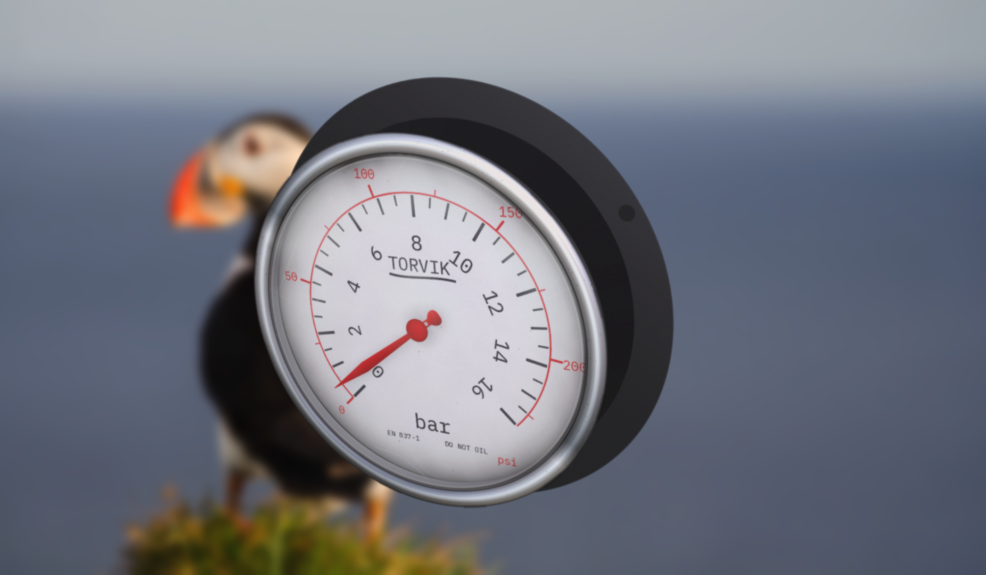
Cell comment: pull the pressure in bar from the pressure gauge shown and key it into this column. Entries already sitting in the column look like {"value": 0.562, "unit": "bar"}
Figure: {"value": 0.5, "unit": "bar"}
